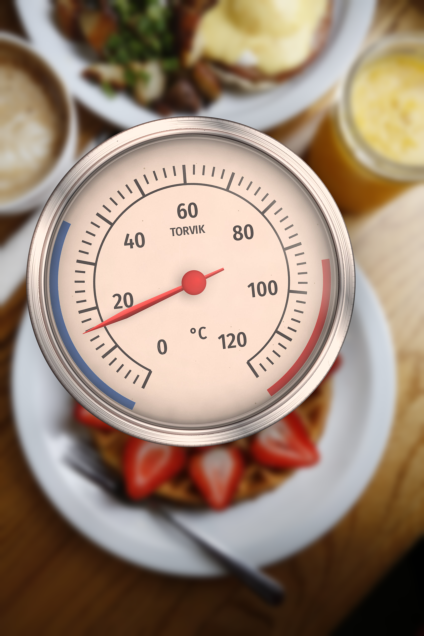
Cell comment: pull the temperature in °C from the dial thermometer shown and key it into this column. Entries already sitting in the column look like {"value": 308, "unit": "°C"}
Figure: {"value": 16, "unit": "°C"}
